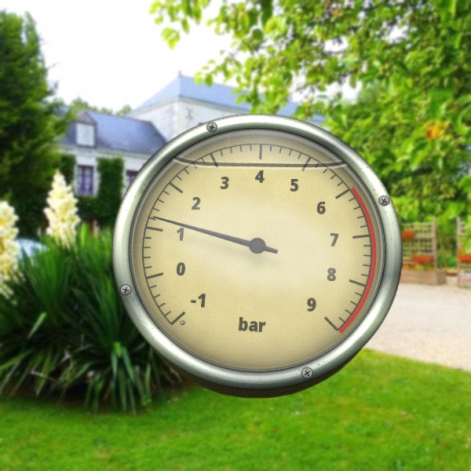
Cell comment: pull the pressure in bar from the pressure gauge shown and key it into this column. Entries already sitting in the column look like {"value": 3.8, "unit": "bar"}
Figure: {"value": 1.2, "unit": "bar"}
